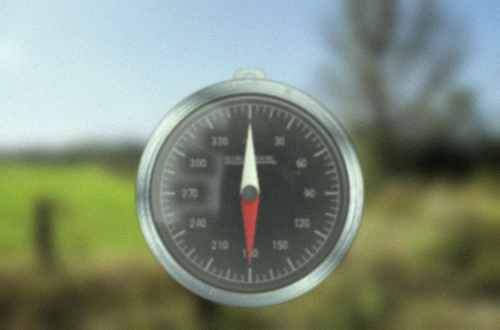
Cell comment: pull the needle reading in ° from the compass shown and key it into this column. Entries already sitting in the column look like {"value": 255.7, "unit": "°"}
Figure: {"value": 180, "unit": "°"}
